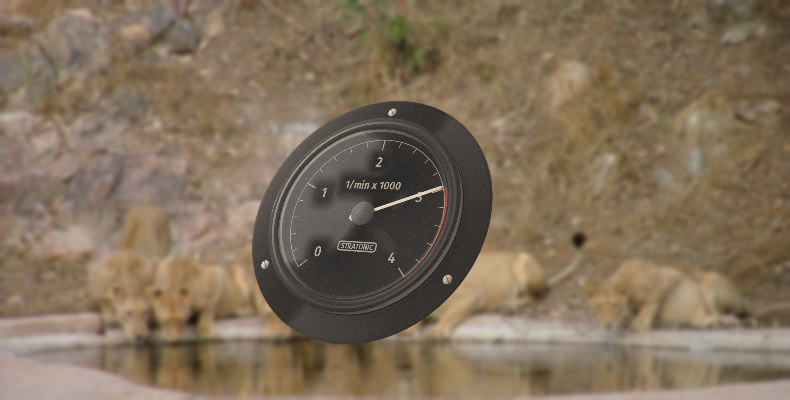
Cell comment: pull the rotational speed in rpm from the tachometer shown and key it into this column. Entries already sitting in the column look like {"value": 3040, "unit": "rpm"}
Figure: {"value": 3000, "unit": "rpm"}
